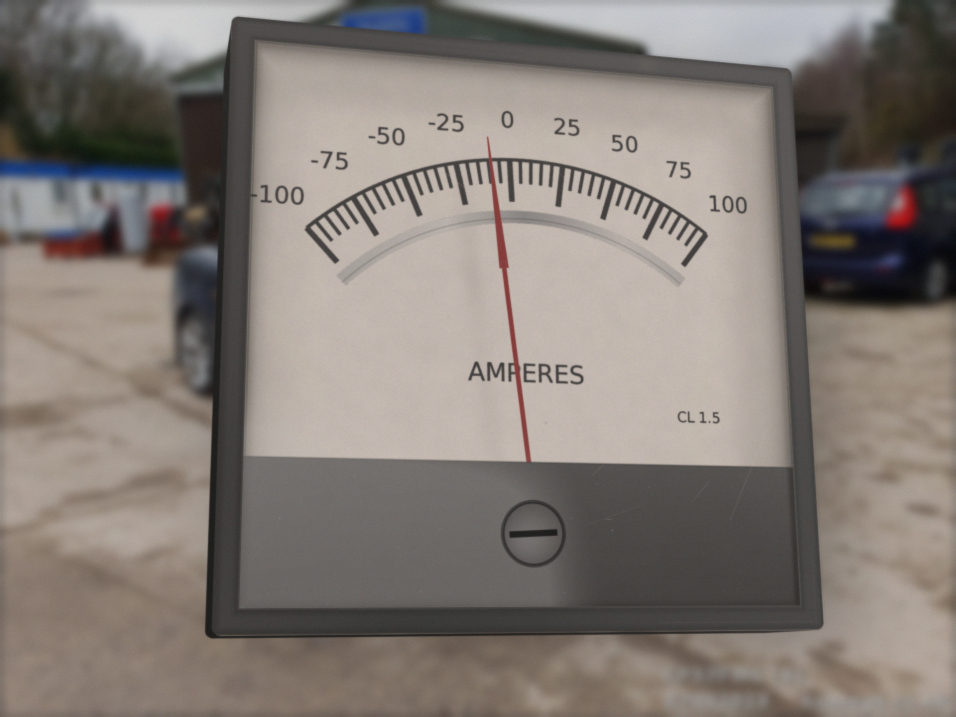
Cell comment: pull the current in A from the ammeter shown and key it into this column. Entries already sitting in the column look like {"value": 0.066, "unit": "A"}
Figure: {"value": -10, "unit": "A"}
